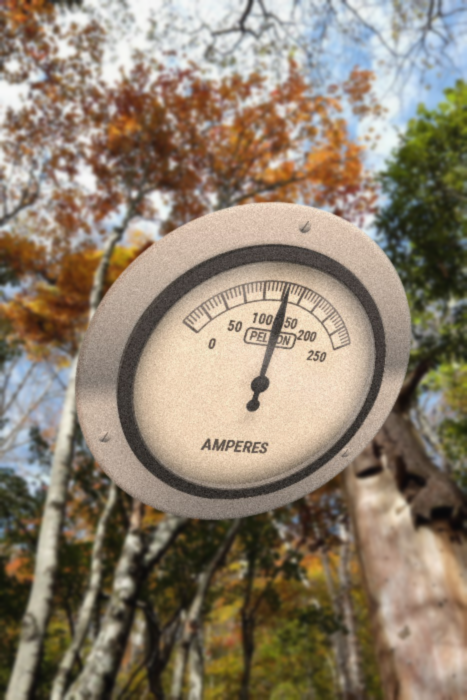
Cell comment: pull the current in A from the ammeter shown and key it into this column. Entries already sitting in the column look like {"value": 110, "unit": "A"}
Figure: {"value": 125, "unit": "A"}
